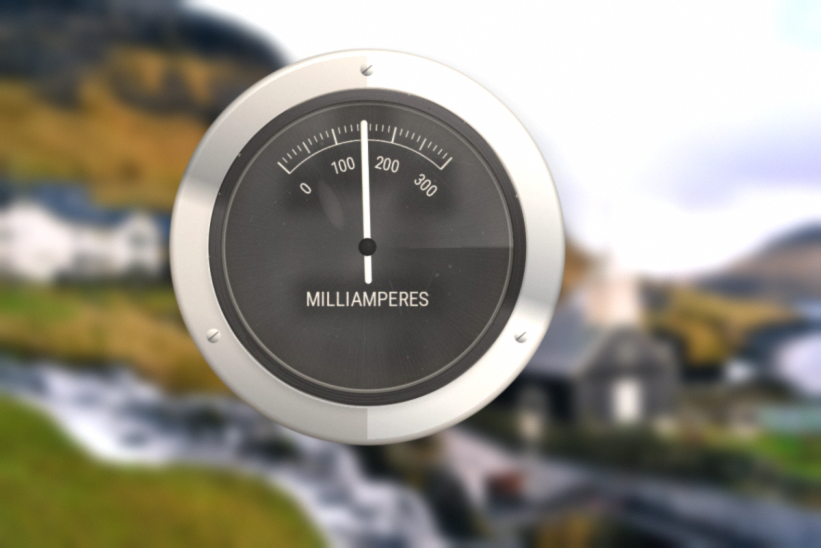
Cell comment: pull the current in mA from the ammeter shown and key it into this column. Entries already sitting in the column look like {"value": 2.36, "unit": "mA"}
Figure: {"value": 150, "unit": "mA"}
